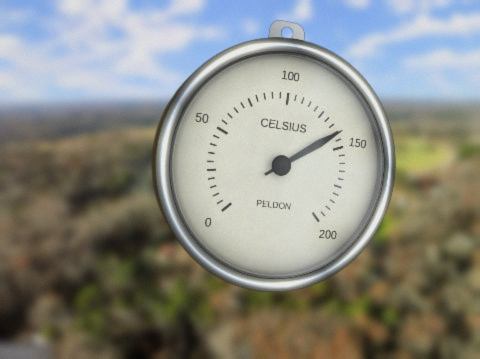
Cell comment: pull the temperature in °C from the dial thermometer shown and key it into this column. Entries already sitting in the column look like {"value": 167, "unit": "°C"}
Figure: {"value": 140, "unit": "°C"}
